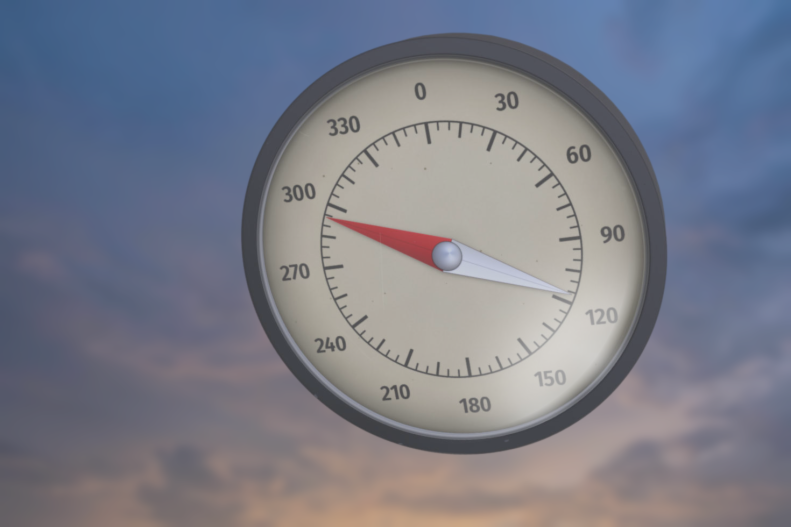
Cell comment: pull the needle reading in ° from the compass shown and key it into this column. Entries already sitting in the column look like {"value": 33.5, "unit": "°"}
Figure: {"value": 295, "unit": "°"}
